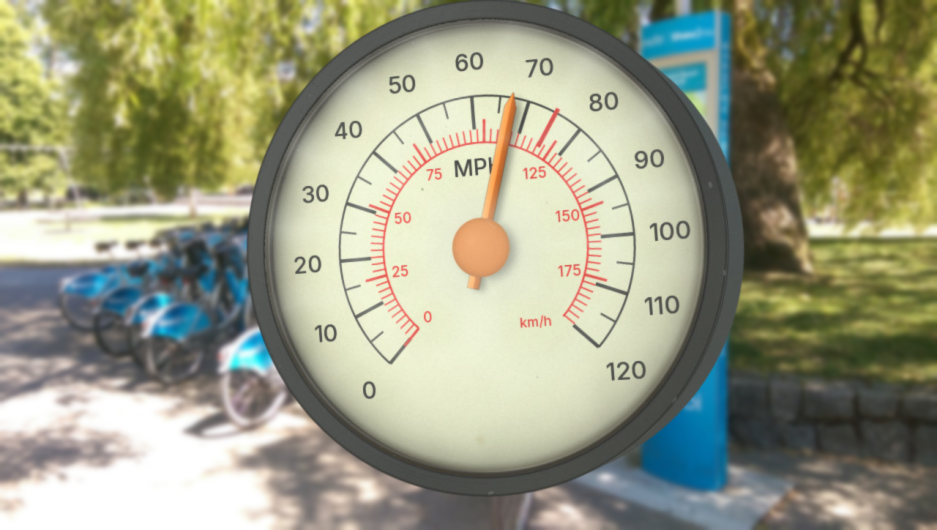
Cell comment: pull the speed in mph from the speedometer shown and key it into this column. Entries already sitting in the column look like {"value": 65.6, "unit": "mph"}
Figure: {"value": 67.5, "unit": "mph"}
